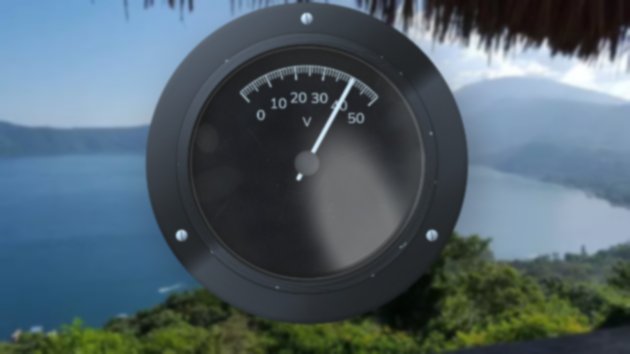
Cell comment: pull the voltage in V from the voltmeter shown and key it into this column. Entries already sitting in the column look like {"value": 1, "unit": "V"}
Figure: {"value": 40, "unit": "V"}
